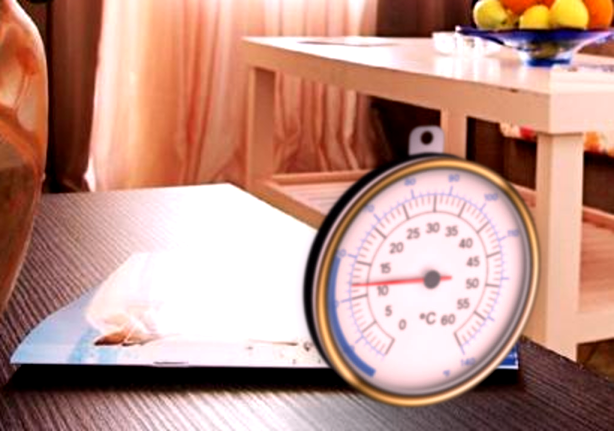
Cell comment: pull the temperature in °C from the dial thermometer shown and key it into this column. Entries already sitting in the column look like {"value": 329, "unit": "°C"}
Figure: {"value": 12, "unit": "°C"}
